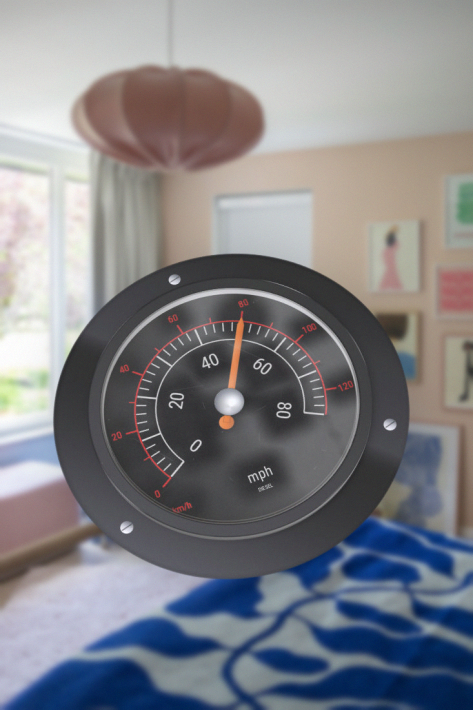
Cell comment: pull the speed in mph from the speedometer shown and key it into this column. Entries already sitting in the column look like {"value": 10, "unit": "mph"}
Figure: {"value": 50, "unit": "mph"}
